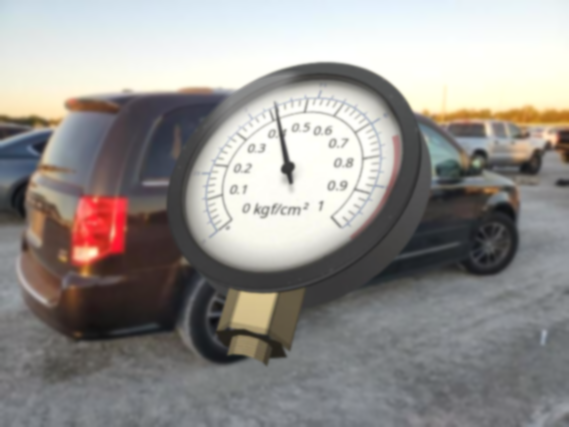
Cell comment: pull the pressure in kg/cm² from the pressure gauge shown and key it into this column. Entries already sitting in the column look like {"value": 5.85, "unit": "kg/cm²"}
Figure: {"value": 0.42, "unit": "kg/cm²"}
